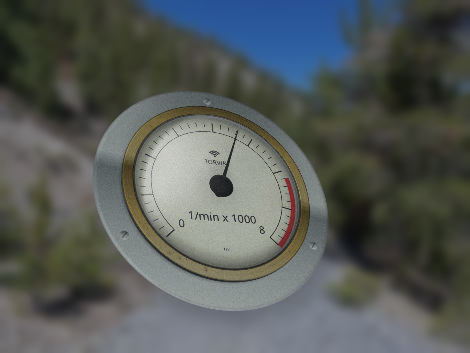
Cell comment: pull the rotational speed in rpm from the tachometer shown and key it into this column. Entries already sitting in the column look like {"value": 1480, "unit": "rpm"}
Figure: {"value": 4600, "unit": "rpm"}
